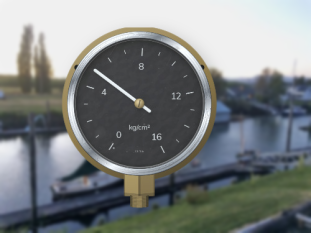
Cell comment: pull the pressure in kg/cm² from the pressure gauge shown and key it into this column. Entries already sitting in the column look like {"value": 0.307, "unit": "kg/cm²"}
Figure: {"value": 5, "unit": "kg/cm²"}
